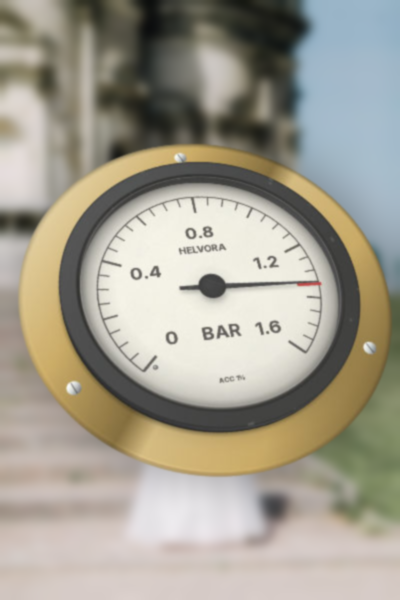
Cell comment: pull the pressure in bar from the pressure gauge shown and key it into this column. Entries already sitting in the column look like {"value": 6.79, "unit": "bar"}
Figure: {"value": 1.35, "unit": "bar"}
